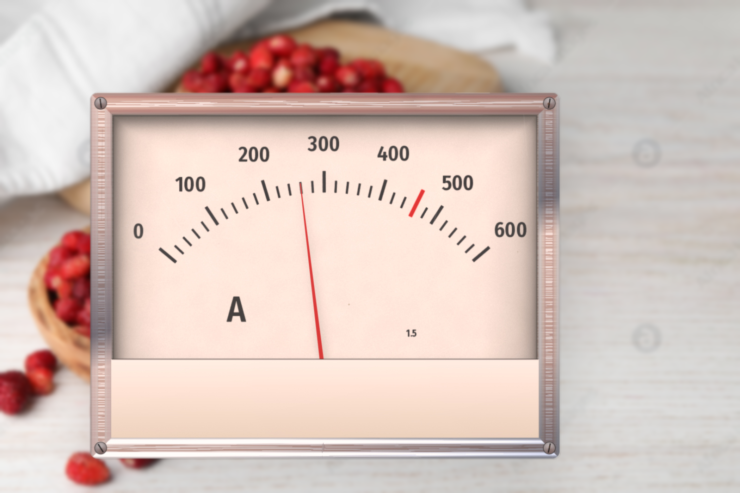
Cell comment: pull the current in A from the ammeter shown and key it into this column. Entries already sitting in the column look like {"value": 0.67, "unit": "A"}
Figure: {"value": 260, "unit": "A"}
